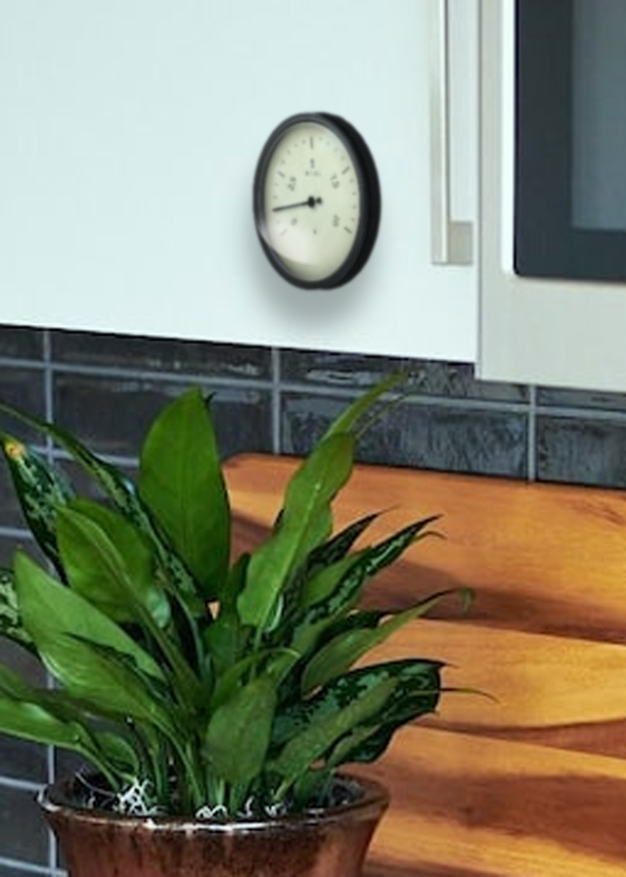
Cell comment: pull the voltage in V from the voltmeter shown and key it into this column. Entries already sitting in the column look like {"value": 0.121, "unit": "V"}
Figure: {"value": 1, "unit": "V"}
